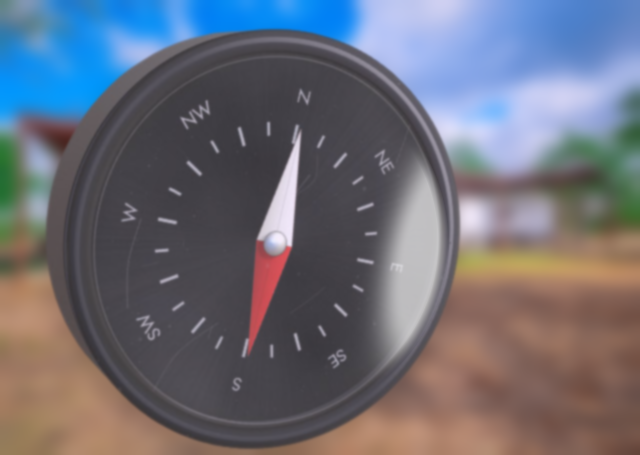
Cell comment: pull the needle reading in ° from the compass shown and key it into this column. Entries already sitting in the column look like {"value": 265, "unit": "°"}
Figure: {"value": 180, "unit": "°"}
